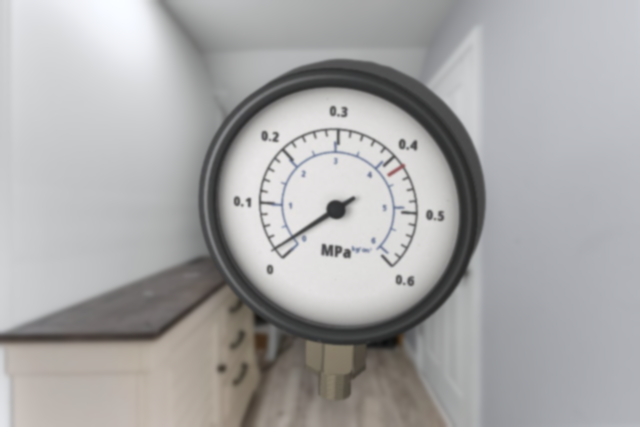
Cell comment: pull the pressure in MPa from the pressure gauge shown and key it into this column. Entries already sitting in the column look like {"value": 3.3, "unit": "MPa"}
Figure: {"value": 0.02, "unit": "MPa"}
